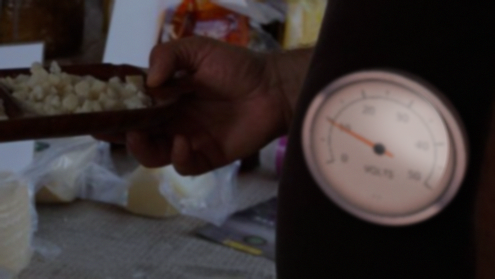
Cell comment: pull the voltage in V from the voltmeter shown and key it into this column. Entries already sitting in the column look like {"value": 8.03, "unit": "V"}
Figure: {"value": 10, "unit": "V"}
